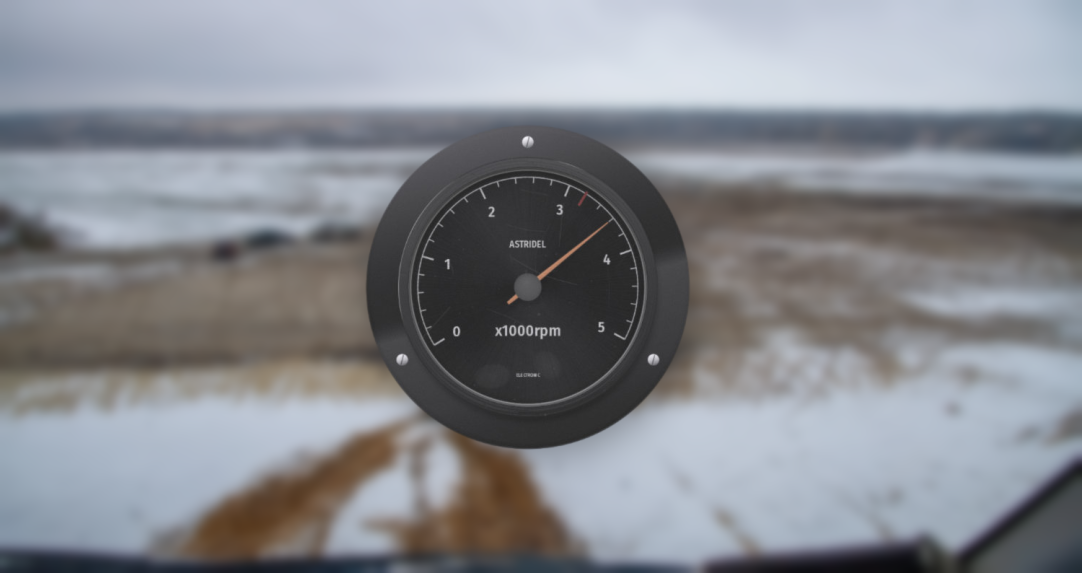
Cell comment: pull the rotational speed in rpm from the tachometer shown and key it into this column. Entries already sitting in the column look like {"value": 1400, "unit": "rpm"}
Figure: {"value": 3600, "unit": "rpm"}
